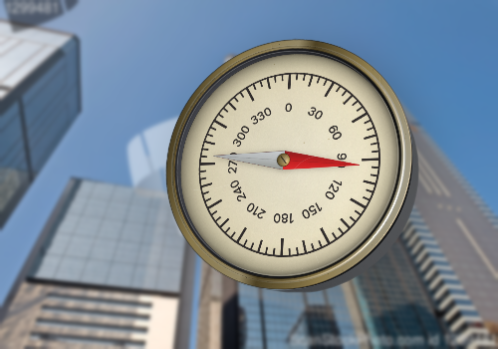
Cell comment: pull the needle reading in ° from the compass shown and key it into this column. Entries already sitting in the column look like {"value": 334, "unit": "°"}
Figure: {"value": 95, "unit": "°"}
